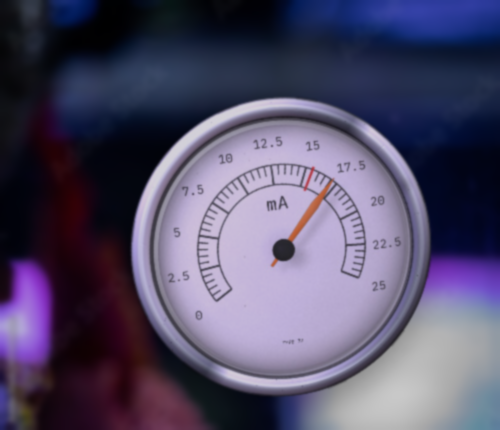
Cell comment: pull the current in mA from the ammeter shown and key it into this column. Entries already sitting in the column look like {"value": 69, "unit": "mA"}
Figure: {"value": 17, "unit": "mA"}
